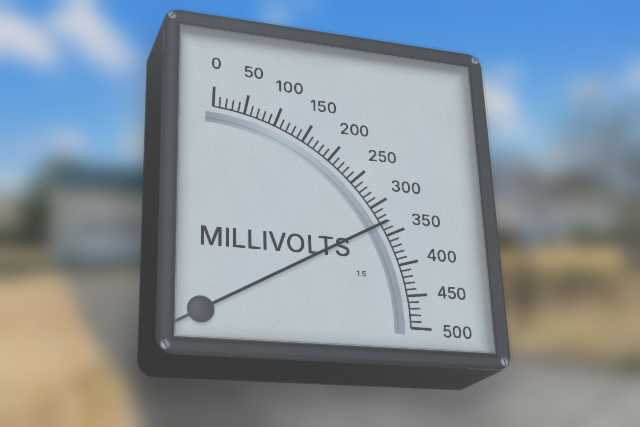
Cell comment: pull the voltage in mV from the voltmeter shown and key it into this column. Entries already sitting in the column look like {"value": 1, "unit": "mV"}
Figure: {"value": 330, "unit": "mV"}
